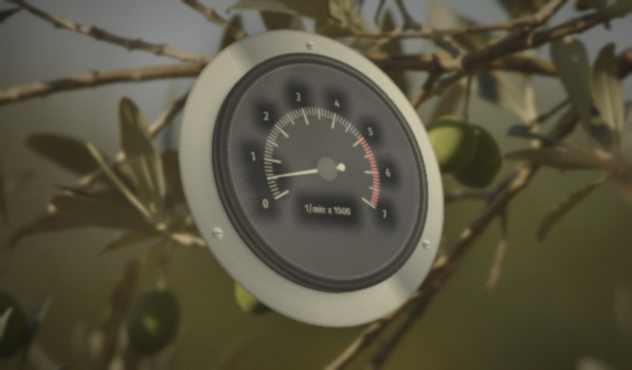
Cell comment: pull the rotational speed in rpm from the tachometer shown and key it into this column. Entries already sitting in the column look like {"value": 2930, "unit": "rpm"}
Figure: {"value": 500, "unit": "rpm"}
